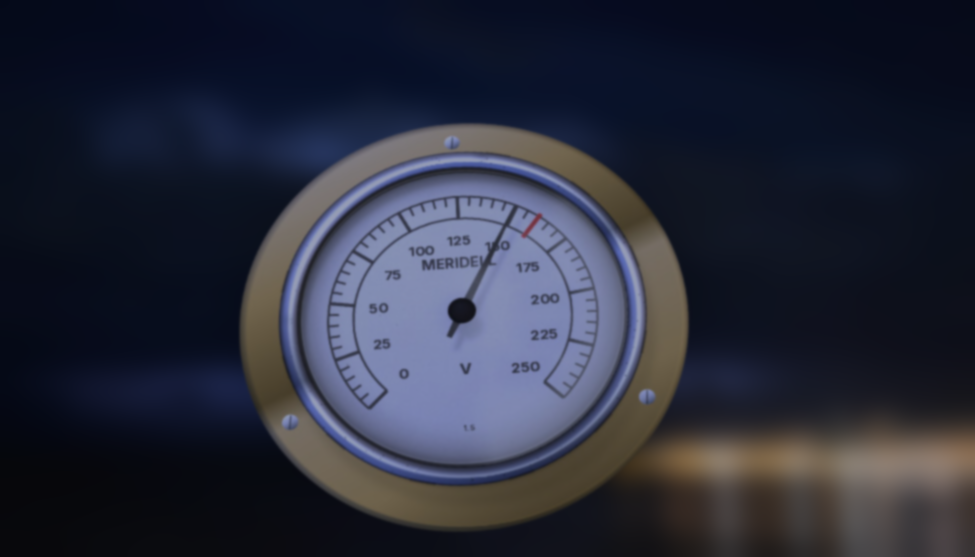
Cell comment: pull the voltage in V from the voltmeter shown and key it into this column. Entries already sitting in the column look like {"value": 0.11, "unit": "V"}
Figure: {"value": 150, "unit": "V"}
